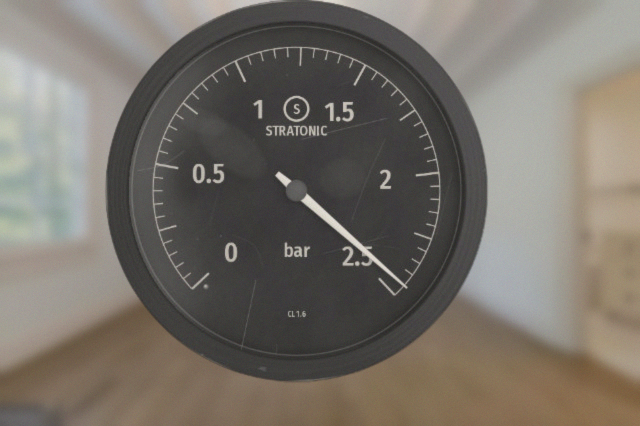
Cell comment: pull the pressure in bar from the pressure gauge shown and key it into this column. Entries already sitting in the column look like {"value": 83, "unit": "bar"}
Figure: {"value": 2.45, "unit": "bar"}
